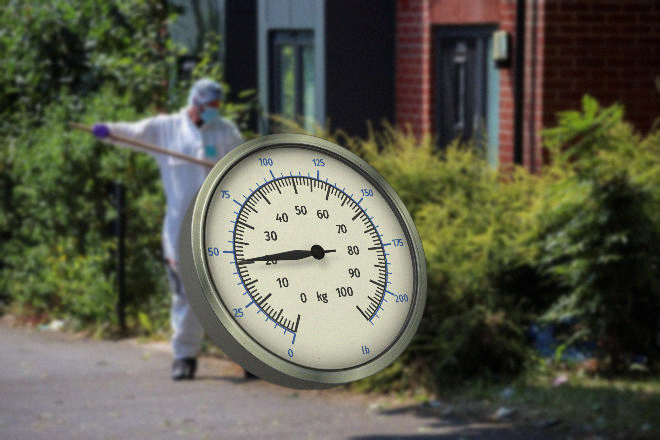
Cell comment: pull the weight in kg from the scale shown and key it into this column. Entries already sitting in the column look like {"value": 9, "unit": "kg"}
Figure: {"value": 20, "unit": "kg"}
